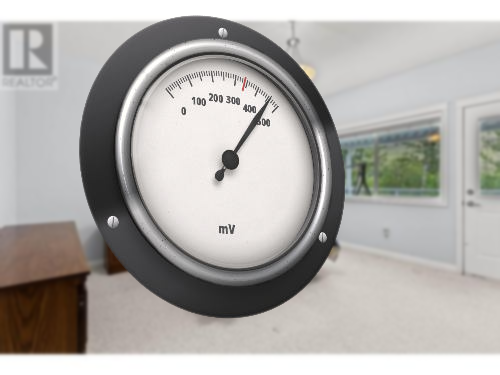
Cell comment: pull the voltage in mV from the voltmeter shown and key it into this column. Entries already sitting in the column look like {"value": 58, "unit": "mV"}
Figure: {"value": 450, "unit": "mV"}
